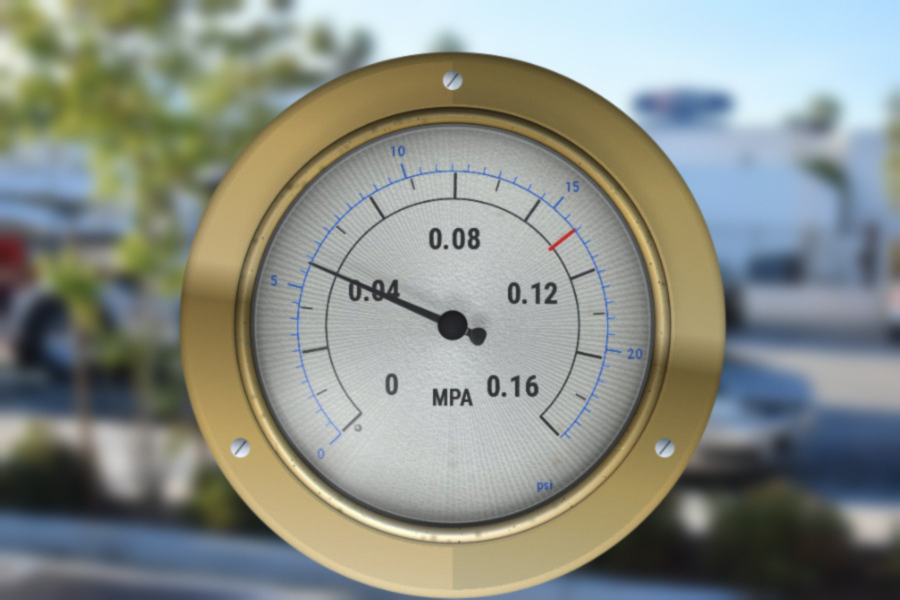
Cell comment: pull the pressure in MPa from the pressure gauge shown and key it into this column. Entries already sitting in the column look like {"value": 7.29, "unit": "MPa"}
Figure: {"value": 0.04, "unit": "MPa"}
